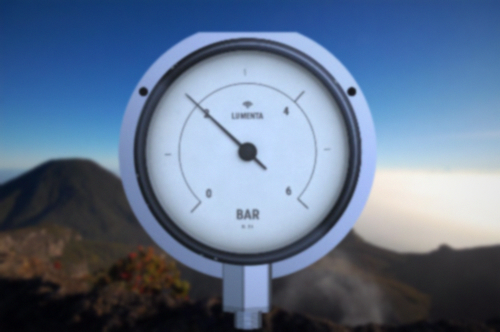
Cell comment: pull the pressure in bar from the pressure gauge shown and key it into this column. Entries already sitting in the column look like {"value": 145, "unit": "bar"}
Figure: {"value": 2, "unit": "bar"}
